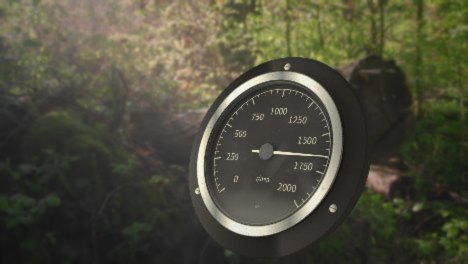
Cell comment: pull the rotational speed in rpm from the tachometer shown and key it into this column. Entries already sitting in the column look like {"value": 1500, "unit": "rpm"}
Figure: {"value": 1650, "unit": "rpm"}
